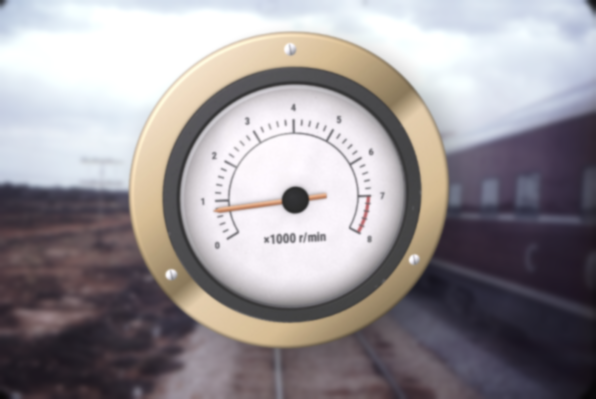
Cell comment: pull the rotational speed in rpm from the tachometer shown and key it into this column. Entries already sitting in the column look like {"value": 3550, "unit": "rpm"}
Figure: {"value": 800, "unit": "rpm"}
